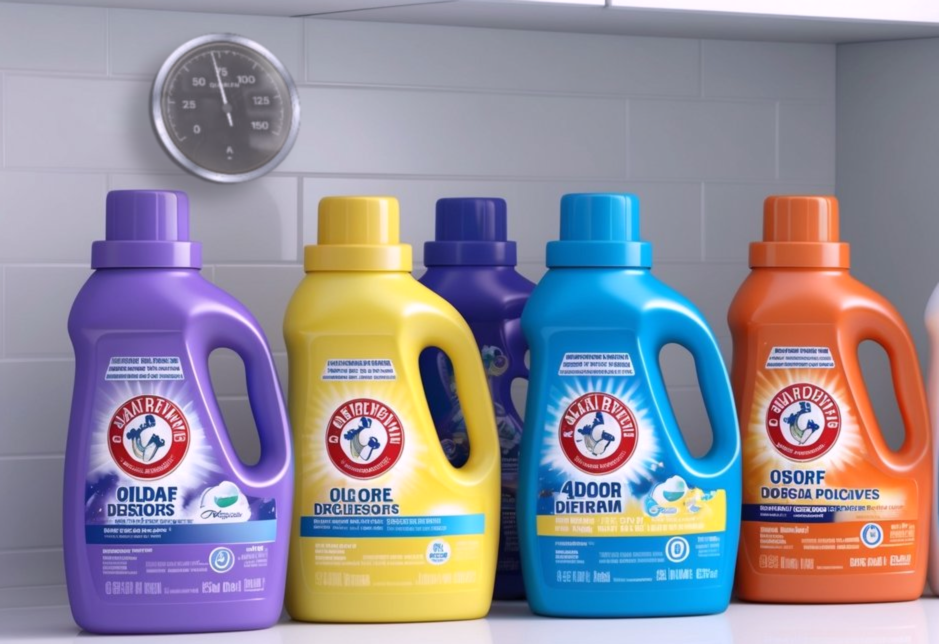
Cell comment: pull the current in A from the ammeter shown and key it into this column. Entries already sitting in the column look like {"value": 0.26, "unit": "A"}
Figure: {"value": 70, "unit": "A"}
